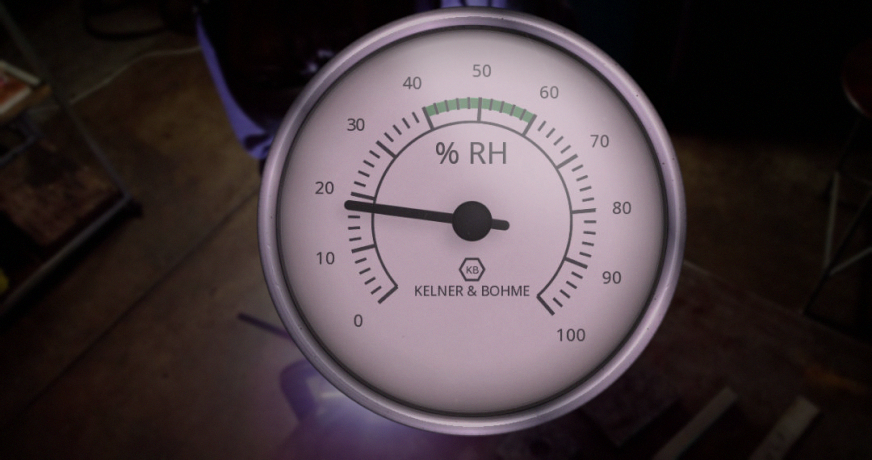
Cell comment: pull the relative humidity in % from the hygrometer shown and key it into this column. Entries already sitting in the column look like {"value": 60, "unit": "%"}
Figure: {"value": 18, "unit": "%"}
